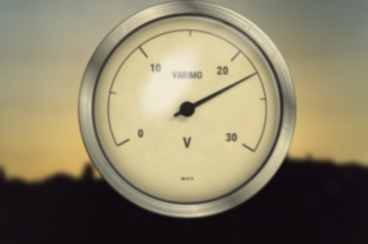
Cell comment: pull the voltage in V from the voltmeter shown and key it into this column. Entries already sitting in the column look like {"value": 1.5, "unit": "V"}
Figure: {"value": 22.5, "unit": "V"}
